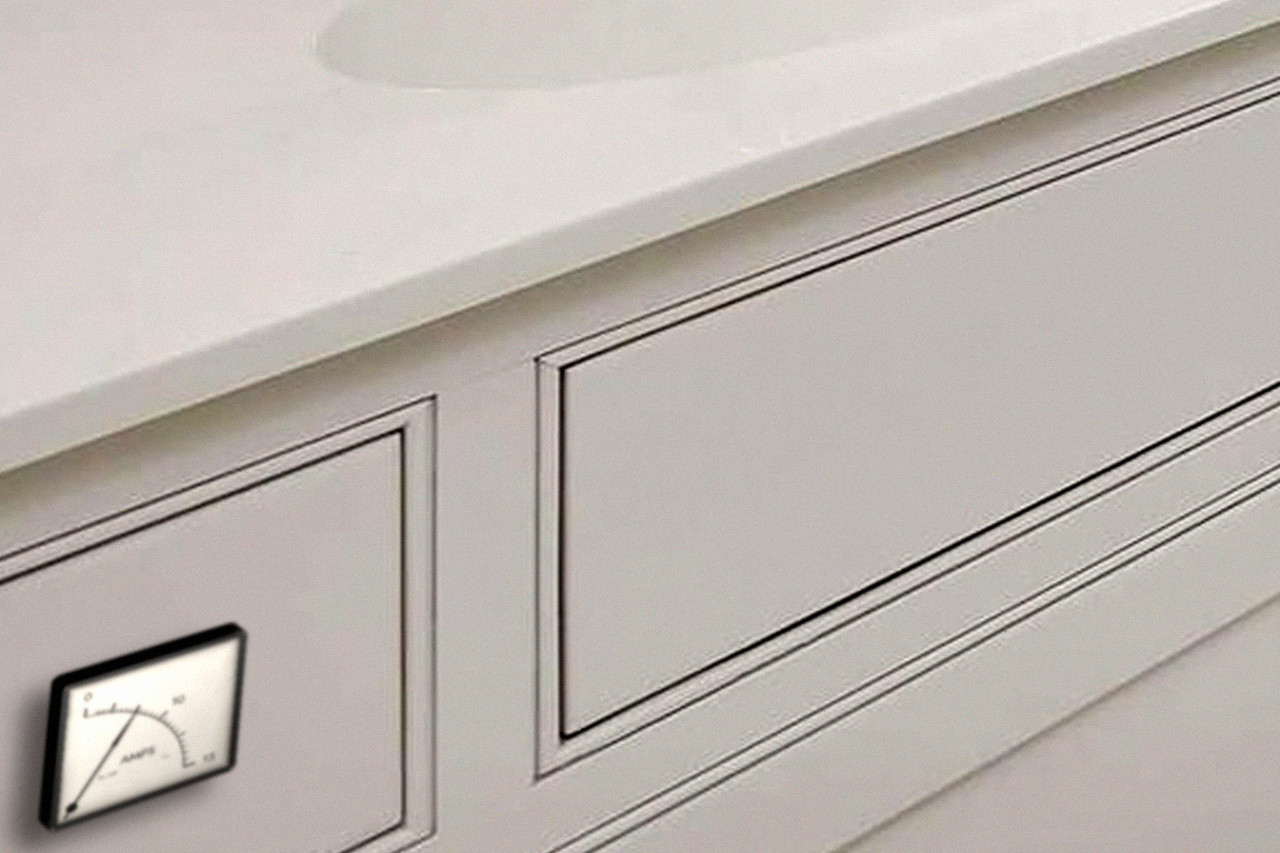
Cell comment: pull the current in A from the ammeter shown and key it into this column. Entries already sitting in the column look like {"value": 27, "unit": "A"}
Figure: {"value": 7.5, "unit": "A"}
